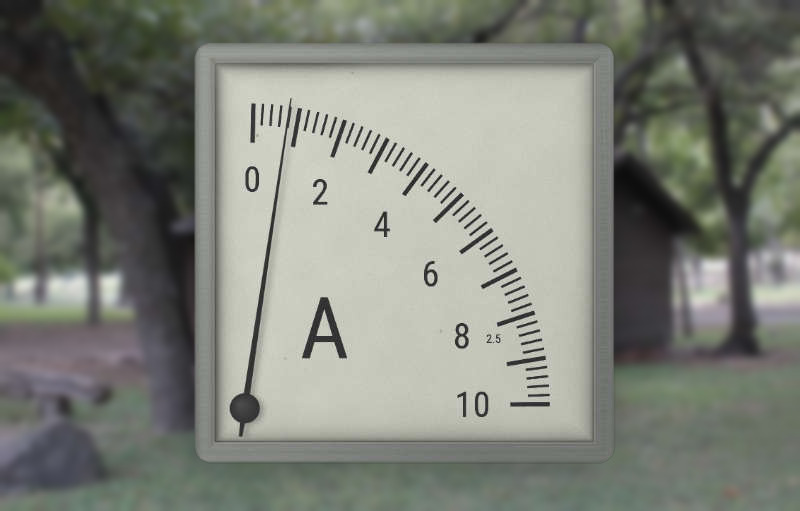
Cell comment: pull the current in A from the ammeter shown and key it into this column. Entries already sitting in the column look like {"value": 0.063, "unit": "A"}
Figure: {"value": 0.8, "unit": "A"}
